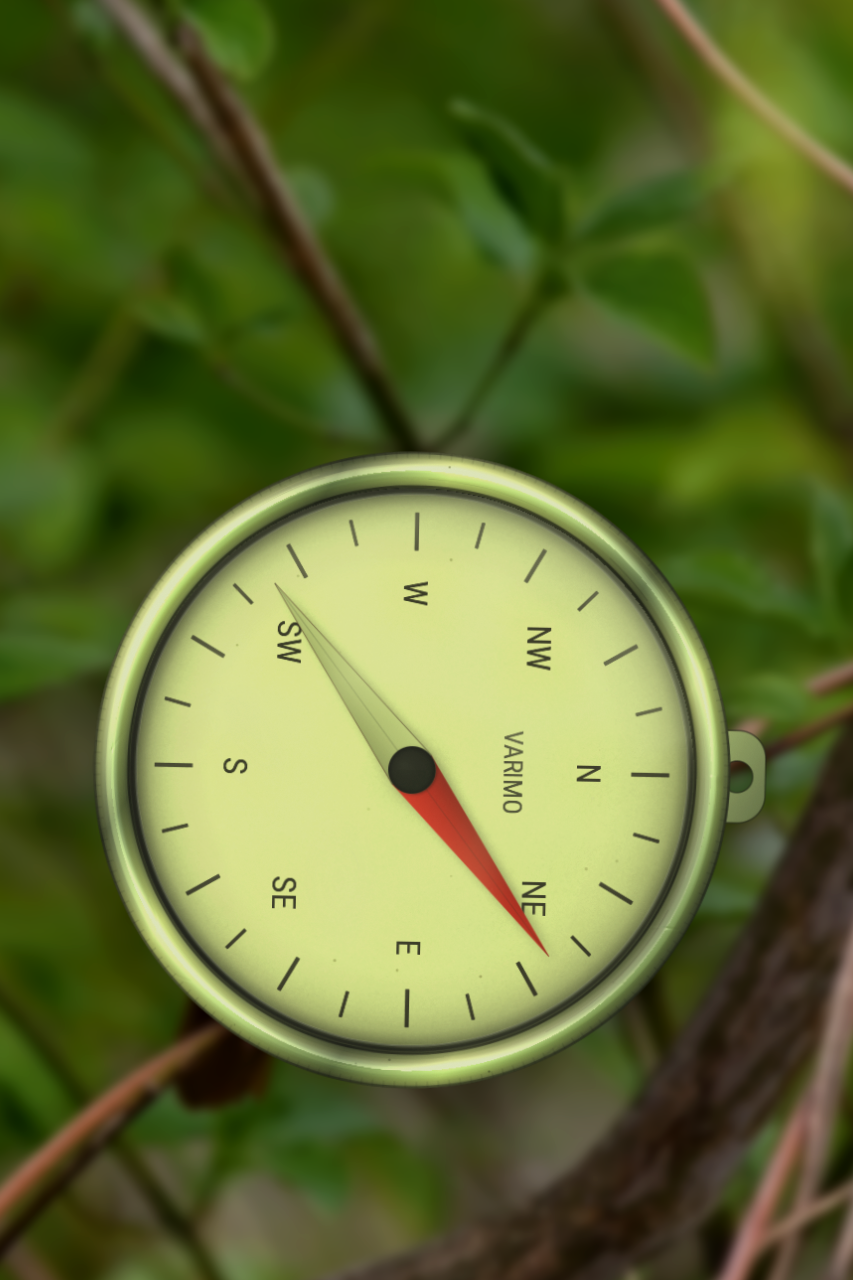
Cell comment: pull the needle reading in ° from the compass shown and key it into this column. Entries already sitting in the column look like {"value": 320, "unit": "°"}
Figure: {"value": 52.5, "unit": "°"}
